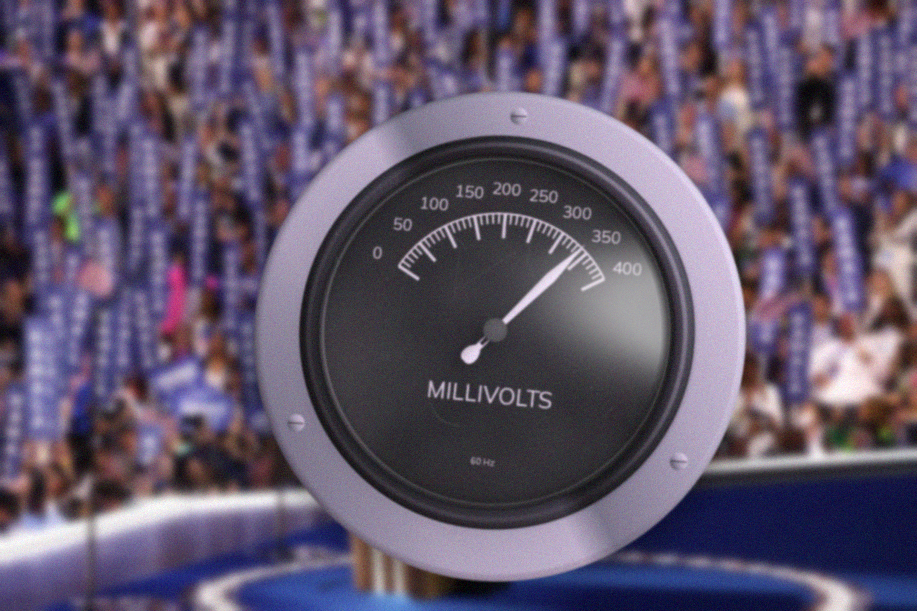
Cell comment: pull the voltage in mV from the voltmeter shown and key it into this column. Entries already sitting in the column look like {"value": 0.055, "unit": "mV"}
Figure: {"value": 340, "unit": "mV"}
